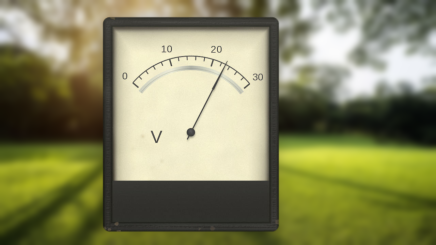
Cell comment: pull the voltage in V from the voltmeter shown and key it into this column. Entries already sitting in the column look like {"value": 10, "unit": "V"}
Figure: {"value": 23, "unit": "V"}
